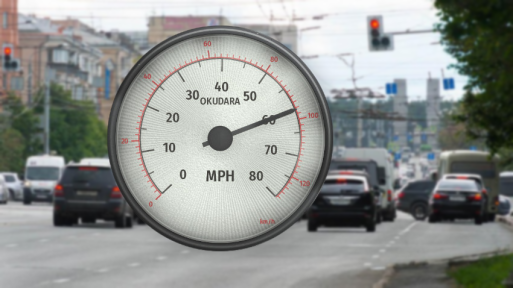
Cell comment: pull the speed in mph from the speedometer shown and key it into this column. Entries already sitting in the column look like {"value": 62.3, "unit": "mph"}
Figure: {"value": 60, "unit": "mph"}
